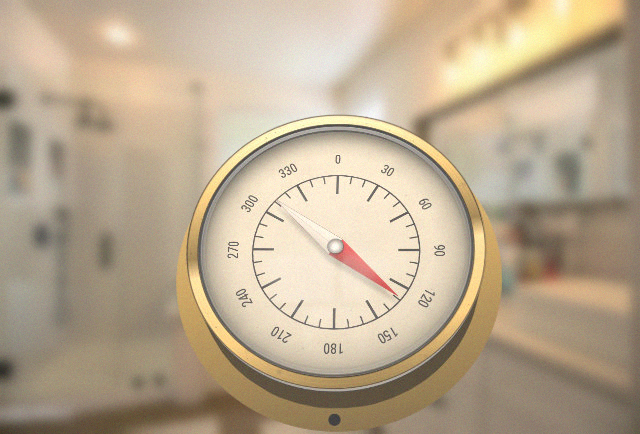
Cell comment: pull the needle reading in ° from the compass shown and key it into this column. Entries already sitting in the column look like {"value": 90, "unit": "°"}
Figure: {"value": 130, "unit": "°"}
